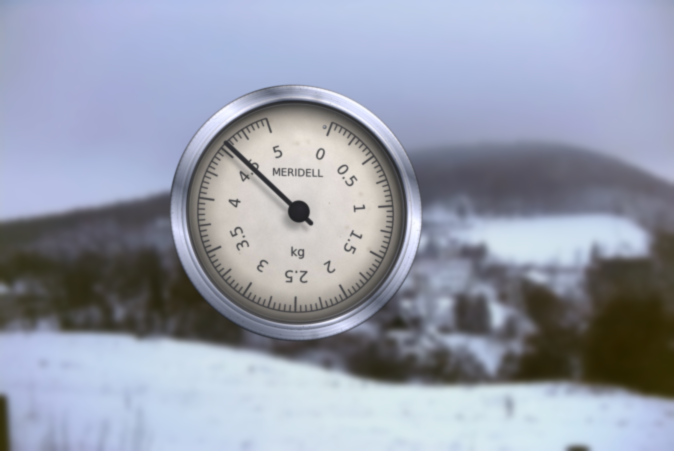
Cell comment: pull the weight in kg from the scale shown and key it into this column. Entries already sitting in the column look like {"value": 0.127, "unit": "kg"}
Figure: {"value": 4.55, "unit": "kg"}
